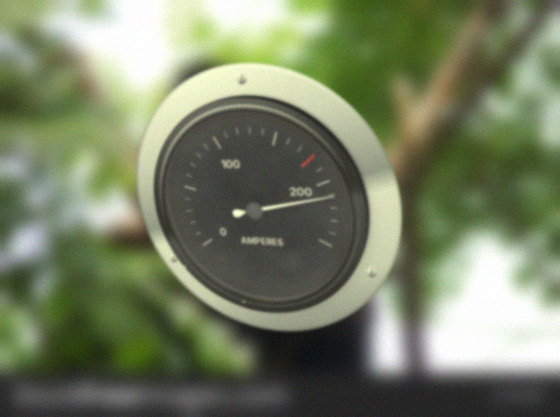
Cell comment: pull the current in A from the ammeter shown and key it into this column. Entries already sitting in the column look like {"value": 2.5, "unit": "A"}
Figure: {"value": 210, "unit": "A"}
